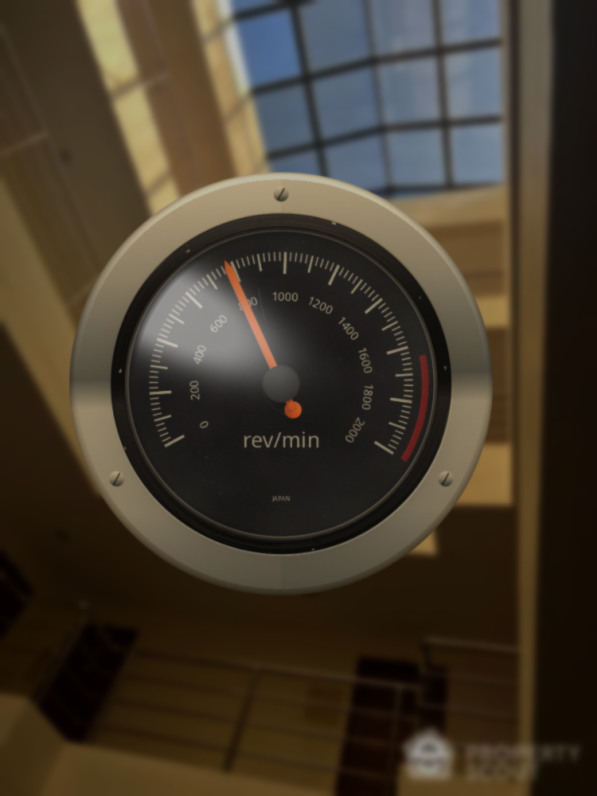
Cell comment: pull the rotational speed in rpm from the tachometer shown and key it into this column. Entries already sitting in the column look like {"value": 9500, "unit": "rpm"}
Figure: {"value": 780, "unit": "rpm"}
